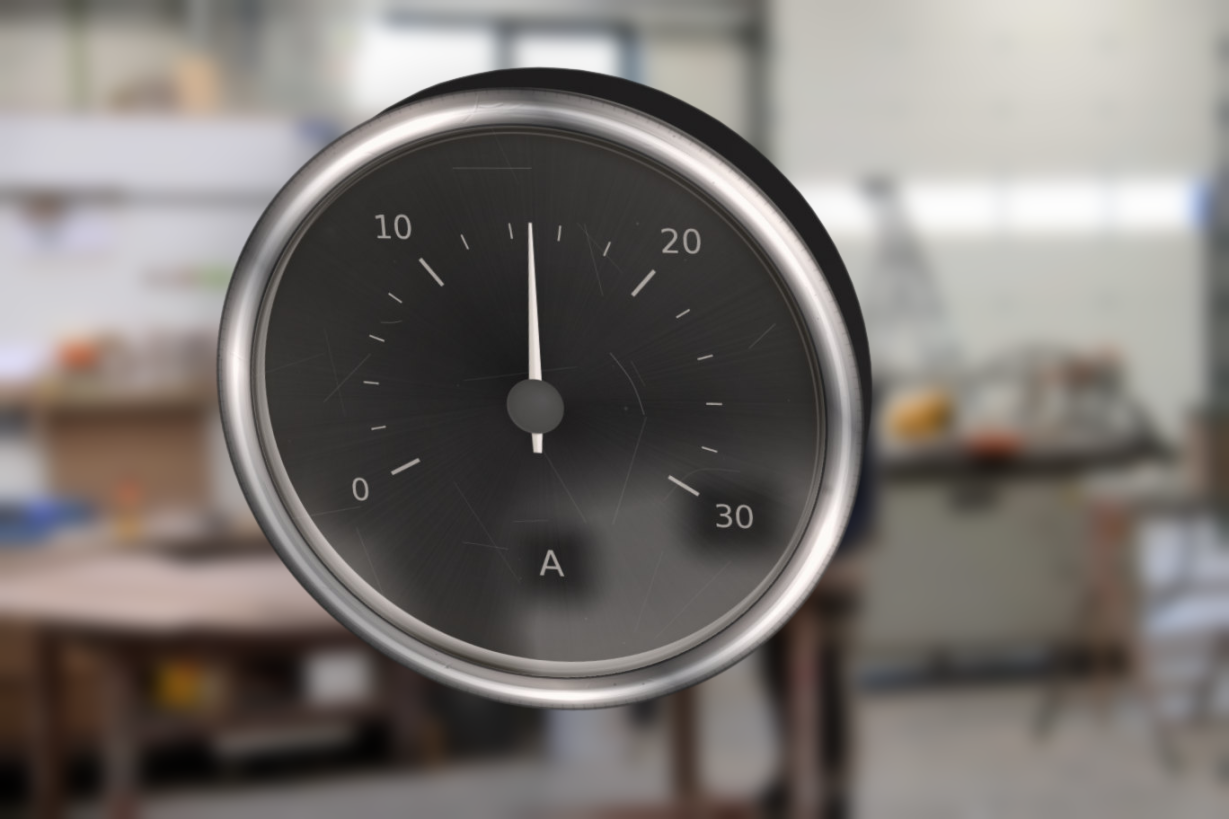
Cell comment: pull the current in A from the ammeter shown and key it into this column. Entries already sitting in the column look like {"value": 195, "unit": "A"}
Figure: {"value": 15, "unit": "A"}
